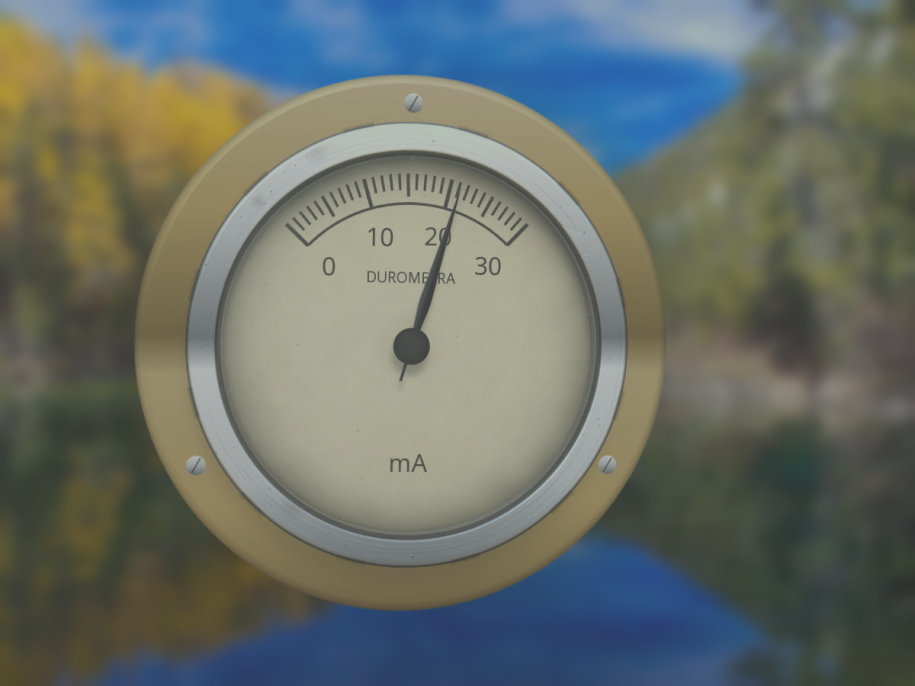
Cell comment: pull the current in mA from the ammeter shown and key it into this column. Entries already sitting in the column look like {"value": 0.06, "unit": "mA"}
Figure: {"value": 21, "unit": "mA"}
